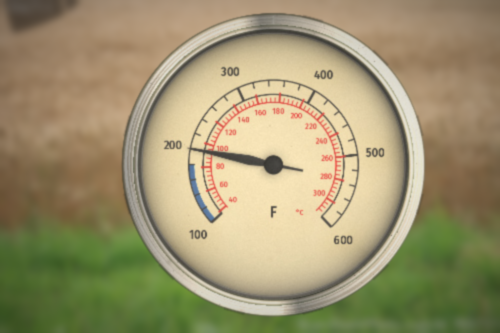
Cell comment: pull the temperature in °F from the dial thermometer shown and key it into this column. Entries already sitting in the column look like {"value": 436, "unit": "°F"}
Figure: {"value": 200, "unit": "°F"}
